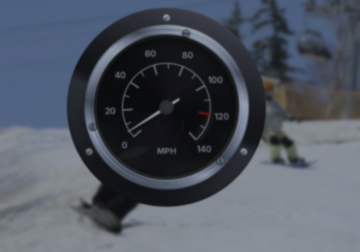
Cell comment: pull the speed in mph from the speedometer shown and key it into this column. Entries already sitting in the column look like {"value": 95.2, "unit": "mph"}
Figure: {"value": 5, "unit": "mph"}
